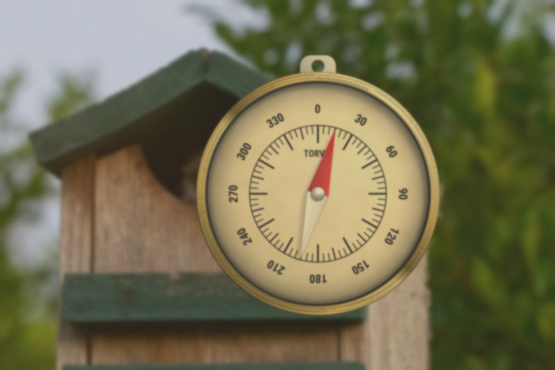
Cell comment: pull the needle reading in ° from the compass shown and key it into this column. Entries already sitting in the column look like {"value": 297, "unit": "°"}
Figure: {"value": 15, "unit": "°"}
